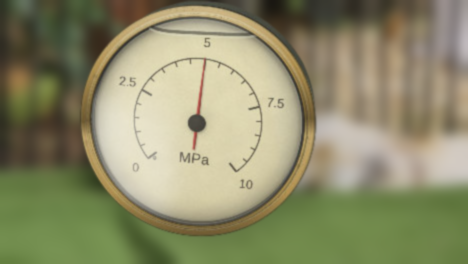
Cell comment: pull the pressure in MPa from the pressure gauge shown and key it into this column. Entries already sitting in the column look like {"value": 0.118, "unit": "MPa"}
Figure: {"value": 5, "unit": "MPa"}
